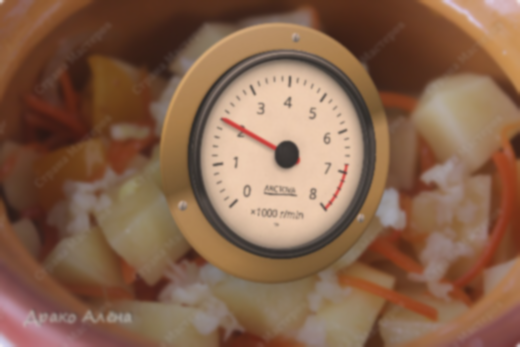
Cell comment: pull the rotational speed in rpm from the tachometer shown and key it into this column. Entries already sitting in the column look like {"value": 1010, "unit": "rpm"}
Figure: {"value": 2000, "unit": "rpm"}
